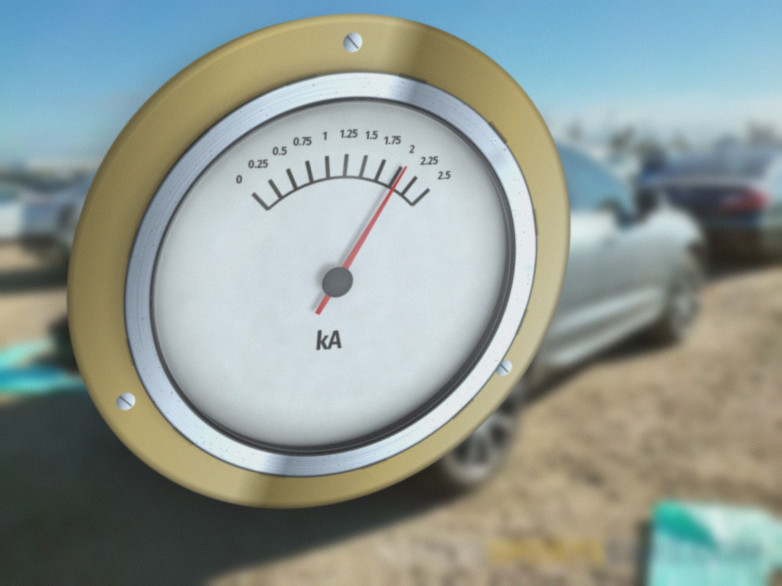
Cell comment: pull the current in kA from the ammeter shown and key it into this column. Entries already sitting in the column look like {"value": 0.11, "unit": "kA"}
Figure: {"value": 2, "unit": "kA"}
